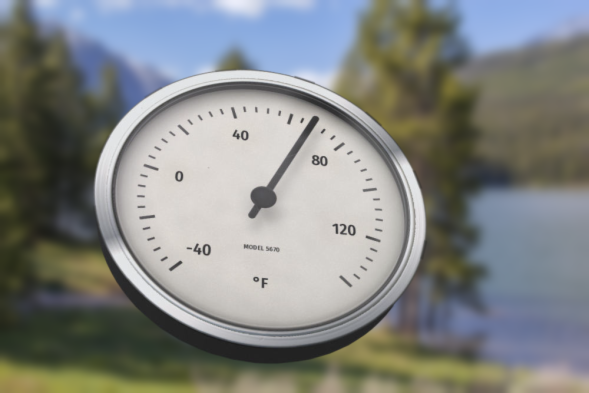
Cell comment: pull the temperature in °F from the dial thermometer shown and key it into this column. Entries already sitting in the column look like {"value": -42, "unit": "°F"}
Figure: {"value": 68, "unit": "°F"}
